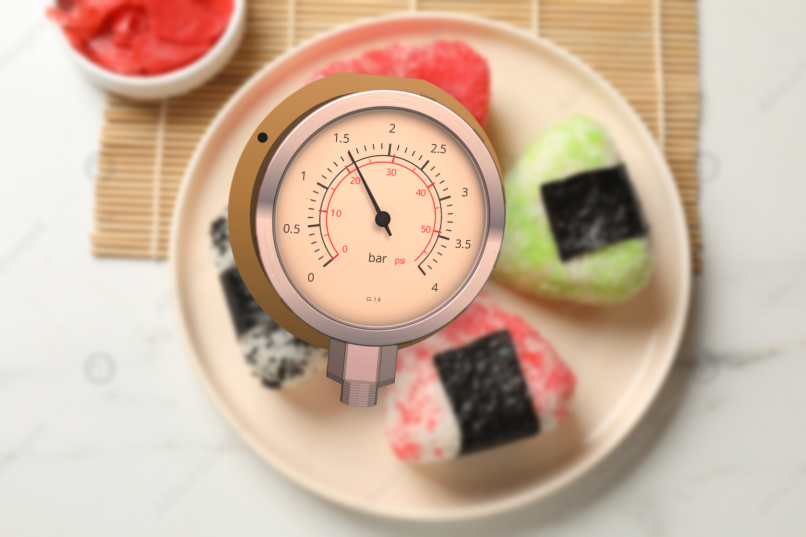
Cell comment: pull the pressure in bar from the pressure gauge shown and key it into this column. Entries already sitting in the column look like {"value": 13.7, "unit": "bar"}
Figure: {"value": 1.5, "unit": "bar"}
